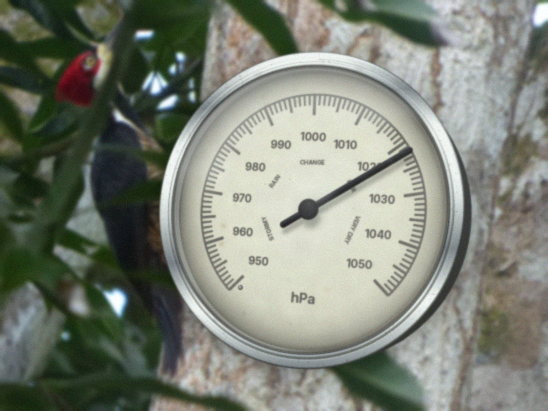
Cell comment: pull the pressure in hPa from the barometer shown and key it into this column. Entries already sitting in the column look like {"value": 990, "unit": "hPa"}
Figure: {"value": 1022, "unit": "hPa"}
